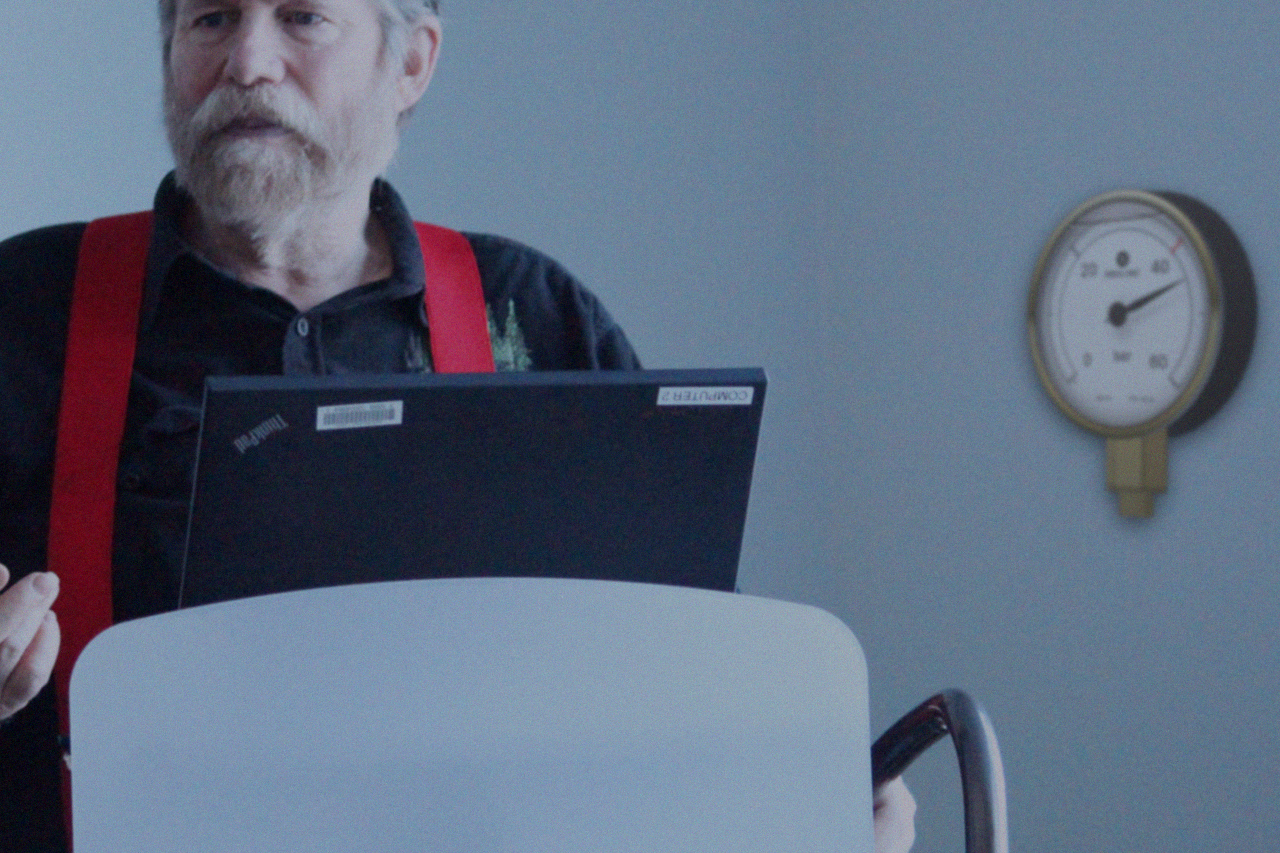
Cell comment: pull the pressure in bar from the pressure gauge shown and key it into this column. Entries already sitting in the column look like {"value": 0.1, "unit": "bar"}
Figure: {"value": 45, "unit": "bar"}
